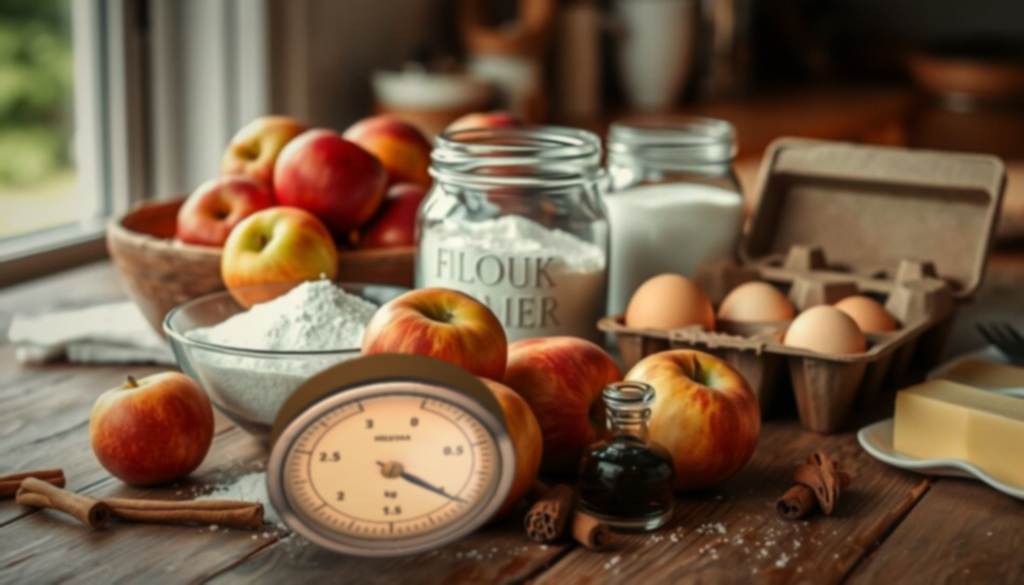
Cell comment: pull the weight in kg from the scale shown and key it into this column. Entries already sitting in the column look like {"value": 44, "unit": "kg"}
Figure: {"value": 1, "unit": "kg"}
